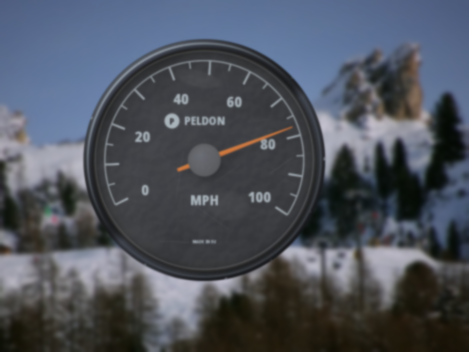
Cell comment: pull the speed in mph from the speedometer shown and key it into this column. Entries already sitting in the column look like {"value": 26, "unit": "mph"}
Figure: {"value": 77.5, "unit": "mph"}
